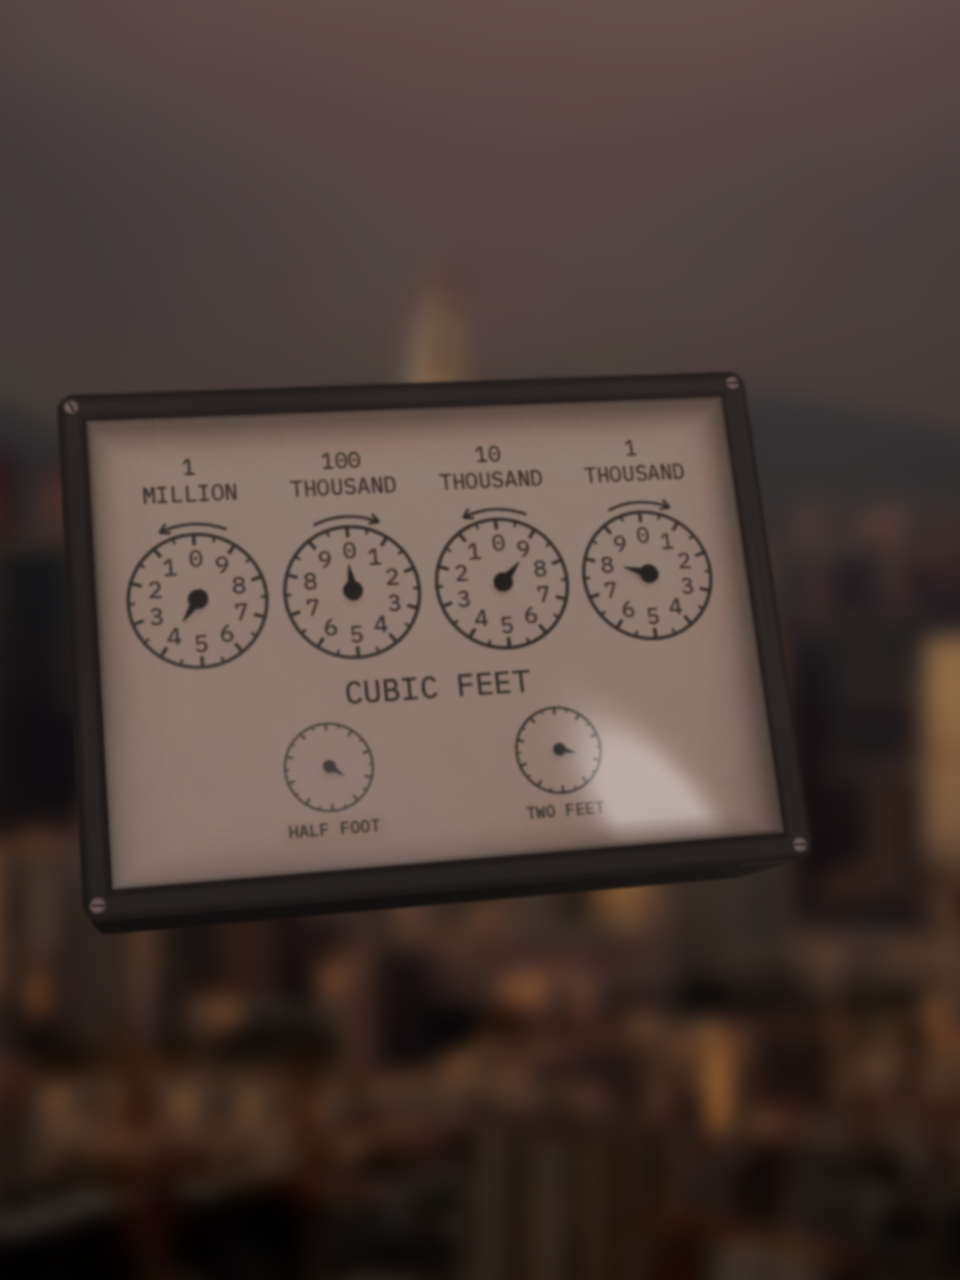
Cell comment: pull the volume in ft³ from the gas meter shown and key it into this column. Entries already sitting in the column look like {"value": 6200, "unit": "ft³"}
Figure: {"value": 398800, "unit": "ft³"}
